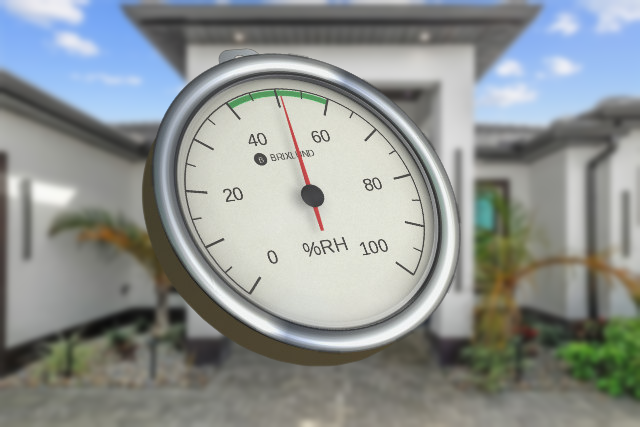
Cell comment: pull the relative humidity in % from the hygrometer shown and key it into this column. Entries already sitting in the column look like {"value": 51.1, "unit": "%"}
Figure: {"value": 50, "unit": "%"}
